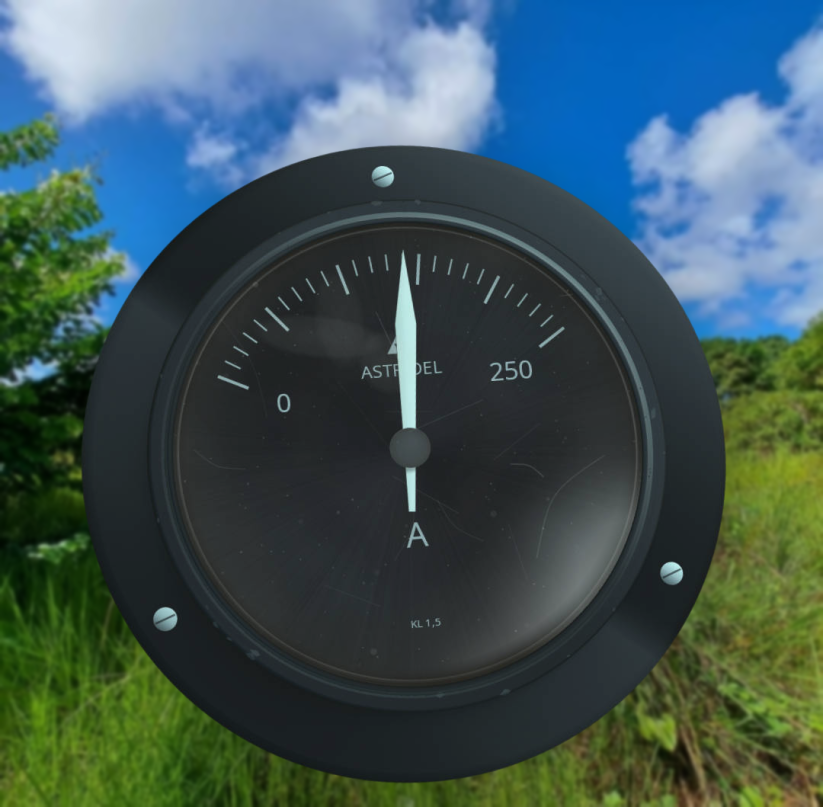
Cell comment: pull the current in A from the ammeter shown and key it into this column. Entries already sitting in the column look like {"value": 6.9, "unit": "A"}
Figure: {"value": 140, "unit": "A"}
